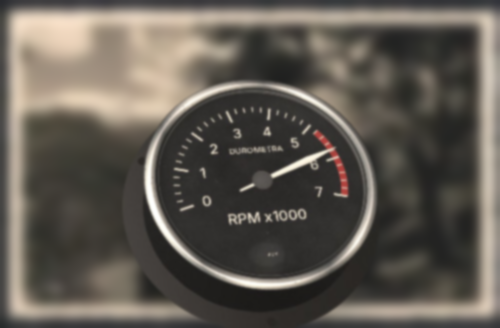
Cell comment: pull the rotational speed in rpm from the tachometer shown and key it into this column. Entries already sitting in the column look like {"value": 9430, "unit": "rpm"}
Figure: {"value": 5800, "unit": "rpm"}
